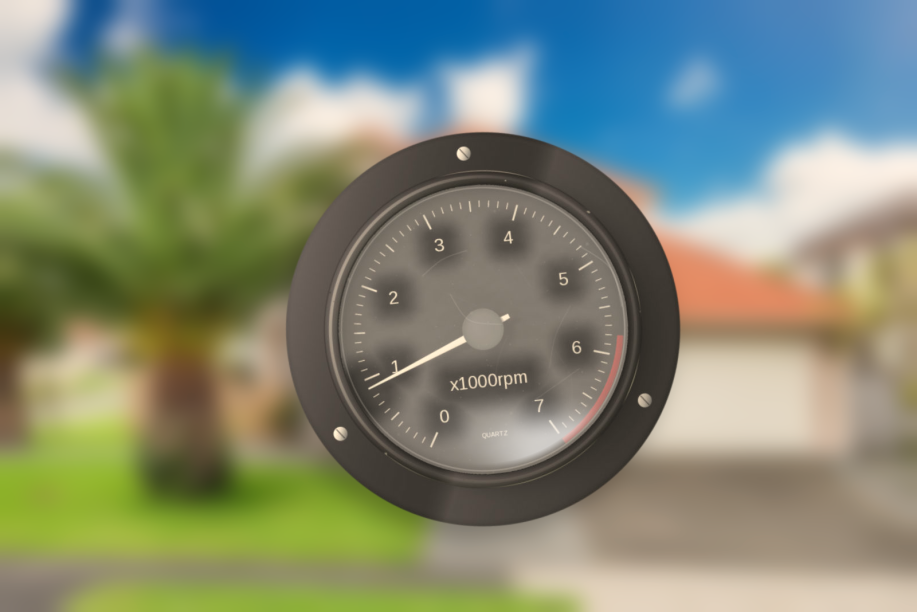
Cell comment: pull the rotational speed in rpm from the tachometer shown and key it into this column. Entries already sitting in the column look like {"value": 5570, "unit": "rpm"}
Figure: {"value": 900, "unit": "rpm"}
